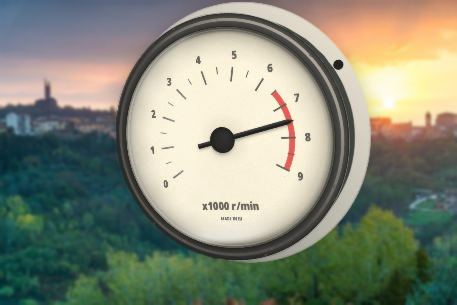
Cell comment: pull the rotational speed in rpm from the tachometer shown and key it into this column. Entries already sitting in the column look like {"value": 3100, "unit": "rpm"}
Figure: {"value": 7500, "unit": "rpm"}
